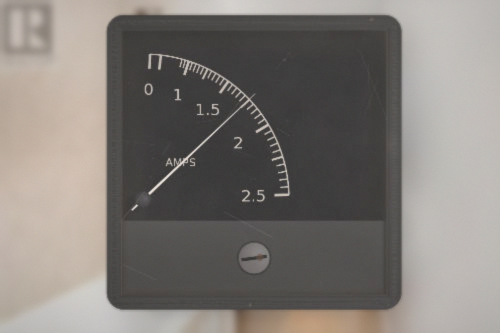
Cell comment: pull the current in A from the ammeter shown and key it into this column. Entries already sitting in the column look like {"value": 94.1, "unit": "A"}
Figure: {"value": 1.75, "unit": "A"}
